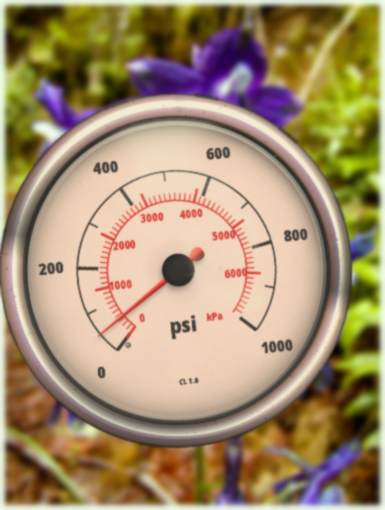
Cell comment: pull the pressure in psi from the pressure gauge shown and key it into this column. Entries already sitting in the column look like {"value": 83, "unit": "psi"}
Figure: {"value": 50, "unit": "psi"}
